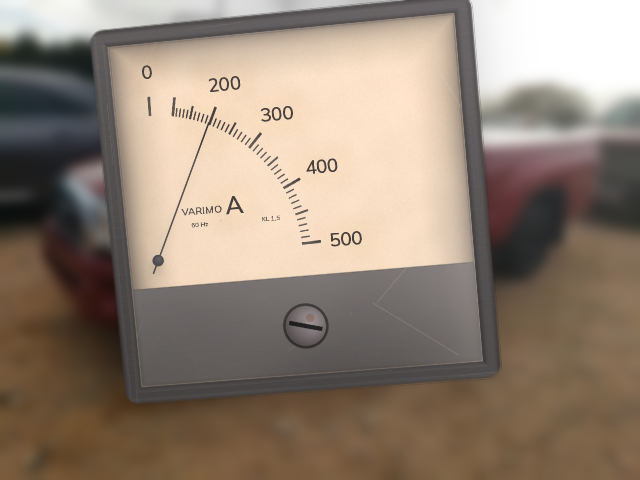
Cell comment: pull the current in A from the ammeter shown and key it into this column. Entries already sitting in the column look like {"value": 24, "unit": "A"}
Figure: {"value": 200, "unit": "A"}
